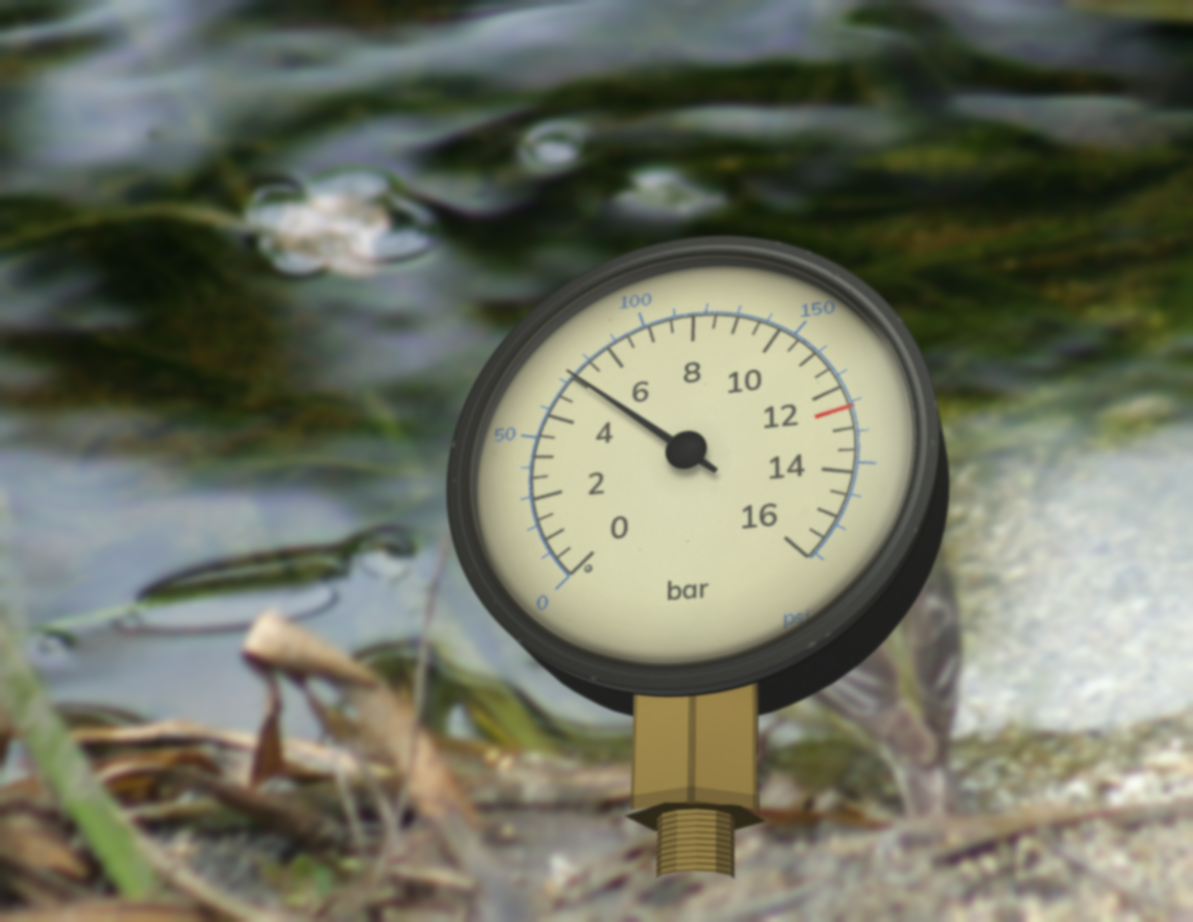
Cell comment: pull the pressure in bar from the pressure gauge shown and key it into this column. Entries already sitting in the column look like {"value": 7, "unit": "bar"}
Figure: {"value": 5, "unit": "bar"}
